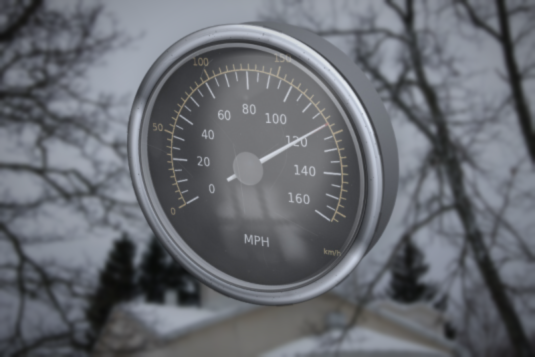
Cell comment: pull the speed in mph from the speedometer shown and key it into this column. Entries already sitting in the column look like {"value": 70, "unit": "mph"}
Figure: {"value": 120, "unit": "mph"}
